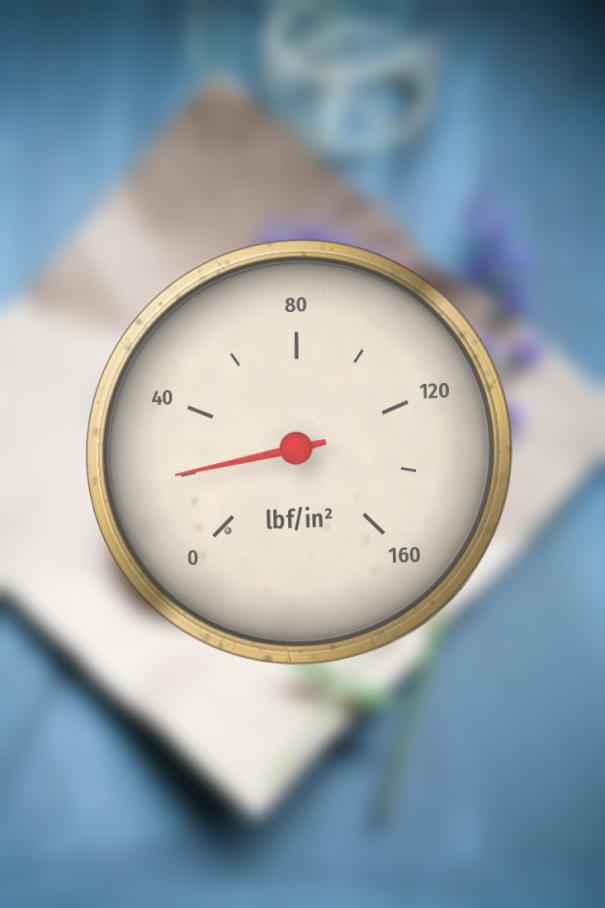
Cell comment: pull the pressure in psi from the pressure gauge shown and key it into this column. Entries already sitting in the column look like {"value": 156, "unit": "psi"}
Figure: {"value": 20, "unit": "psi"}
